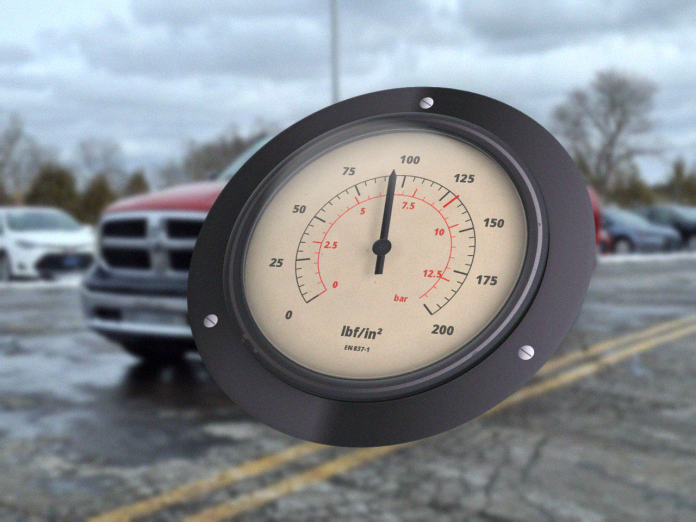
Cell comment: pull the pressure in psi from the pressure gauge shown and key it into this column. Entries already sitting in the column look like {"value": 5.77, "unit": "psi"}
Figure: {"value": 95, "unit": "psi"}
